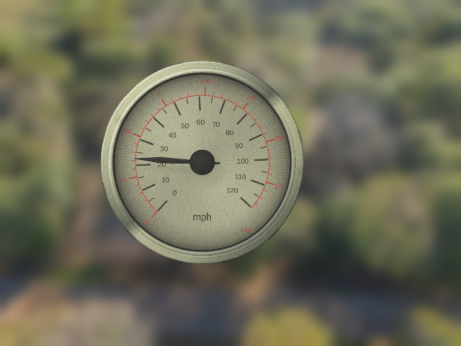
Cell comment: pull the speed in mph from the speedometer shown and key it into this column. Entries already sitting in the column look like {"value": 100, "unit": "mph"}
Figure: {"value": 22.5, "unit": "mph"}
